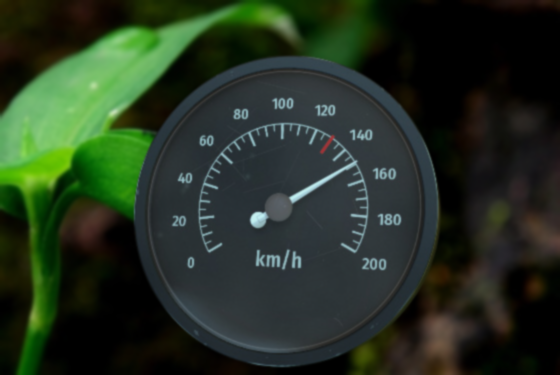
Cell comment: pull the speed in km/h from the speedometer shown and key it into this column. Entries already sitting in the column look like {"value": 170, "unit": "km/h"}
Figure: {"value": 150, "unit": "km/h"}
